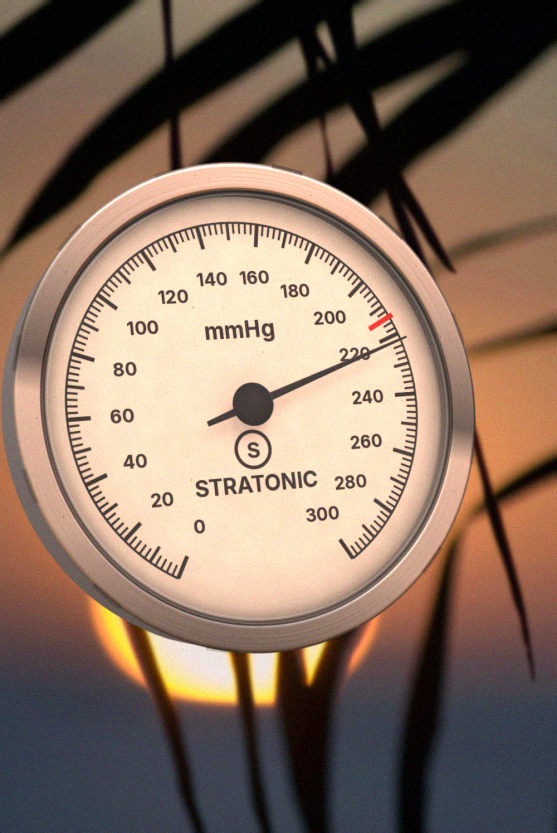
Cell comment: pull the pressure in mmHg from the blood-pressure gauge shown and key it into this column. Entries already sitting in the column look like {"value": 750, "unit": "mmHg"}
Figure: {"value": 222, "unit": "mmHg"}
